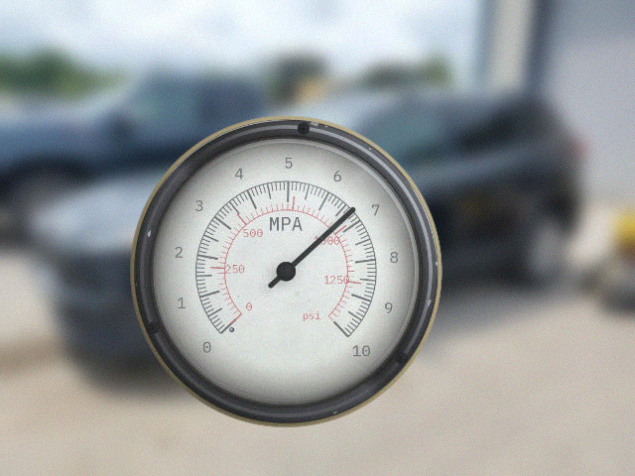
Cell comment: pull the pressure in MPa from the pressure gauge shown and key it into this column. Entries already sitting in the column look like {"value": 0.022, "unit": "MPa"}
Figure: {"value": 6.7, "unit": "MPa"}
